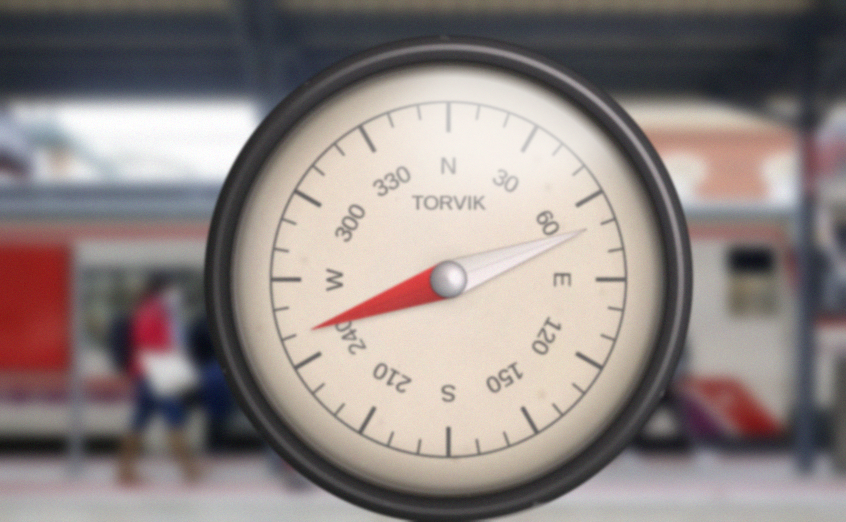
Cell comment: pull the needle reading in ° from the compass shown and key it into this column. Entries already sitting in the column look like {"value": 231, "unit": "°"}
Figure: {"value": 250, "unit": "°"}
